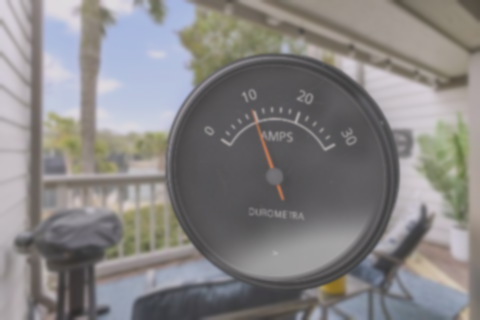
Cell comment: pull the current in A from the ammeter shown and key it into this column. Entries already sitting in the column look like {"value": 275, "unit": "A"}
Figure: {"value": 10, "unit": "A"}
